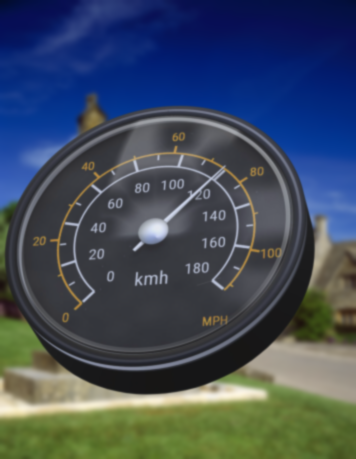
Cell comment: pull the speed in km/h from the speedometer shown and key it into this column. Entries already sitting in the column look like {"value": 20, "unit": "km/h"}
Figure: {"value": 120, "unit": "km/h"}
